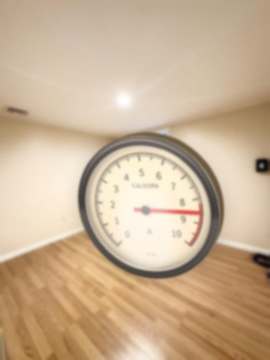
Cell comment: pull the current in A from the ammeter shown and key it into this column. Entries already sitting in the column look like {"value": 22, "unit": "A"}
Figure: {"value": 8.5, "unit": "A"}
